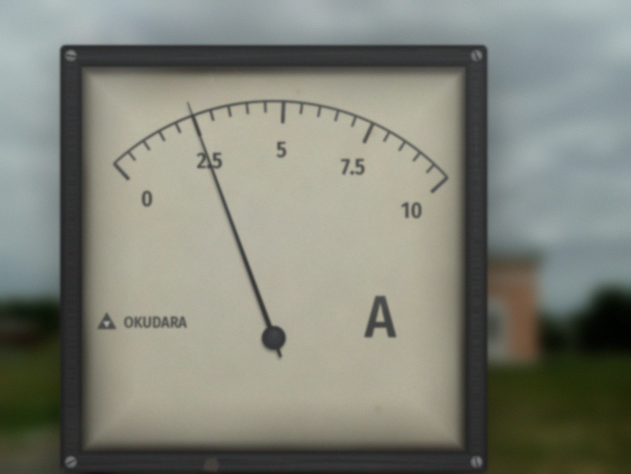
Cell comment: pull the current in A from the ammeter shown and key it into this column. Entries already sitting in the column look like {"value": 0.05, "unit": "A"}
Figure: {"value": 2.5, "unit": "A"}
